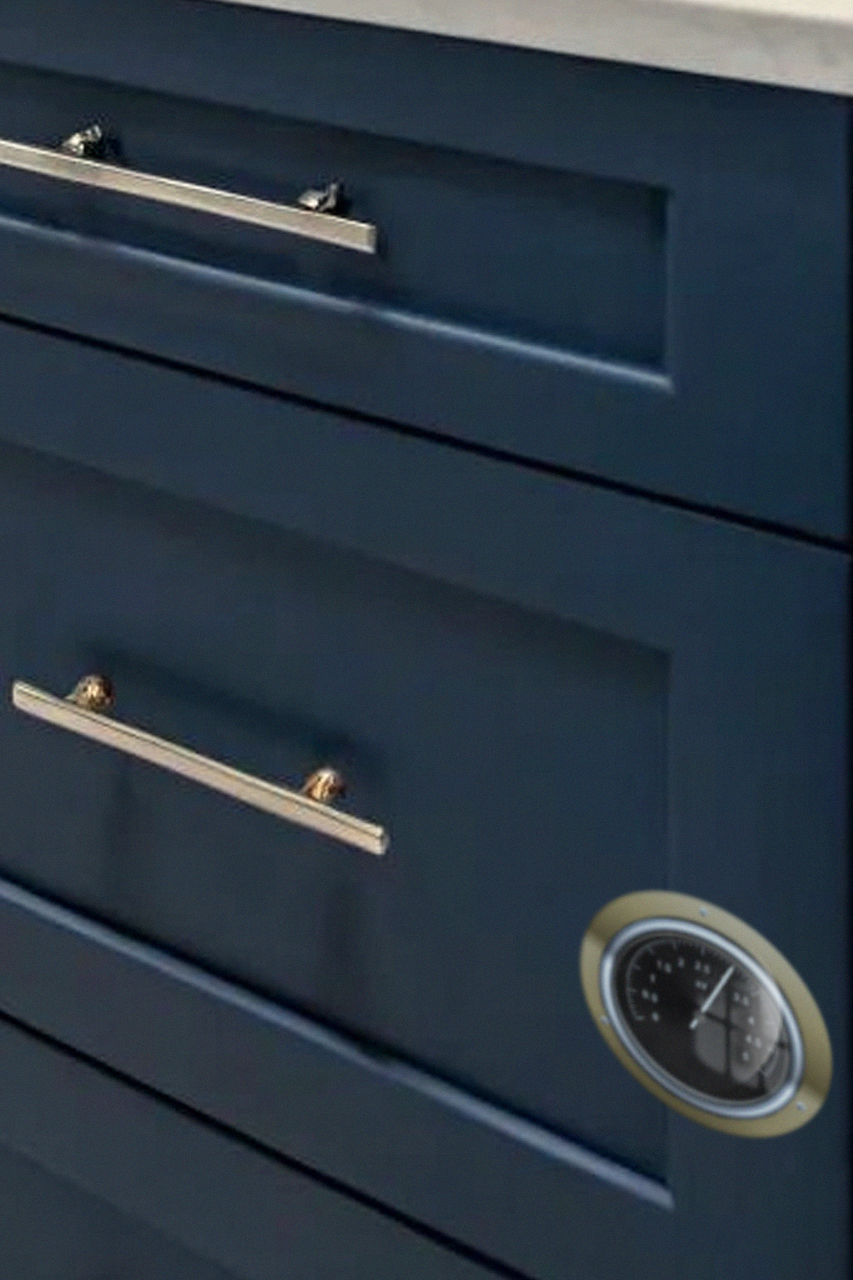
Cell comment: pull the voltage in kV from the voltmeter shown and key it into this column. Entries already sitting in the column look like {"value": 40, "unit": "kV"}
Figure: {"value": 3, "unit": "kV"}
